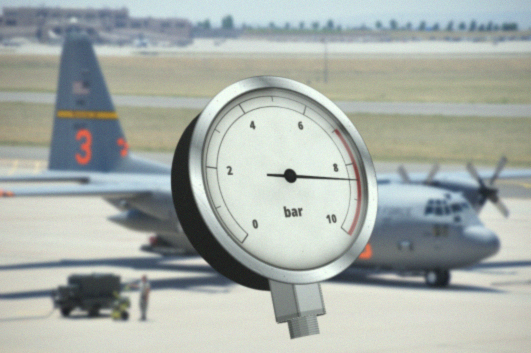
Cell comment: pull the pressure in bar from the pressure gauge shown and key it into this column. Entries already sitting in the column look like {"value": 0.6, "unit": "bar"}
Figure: {"value": 8.5, "unit": "bar"}
